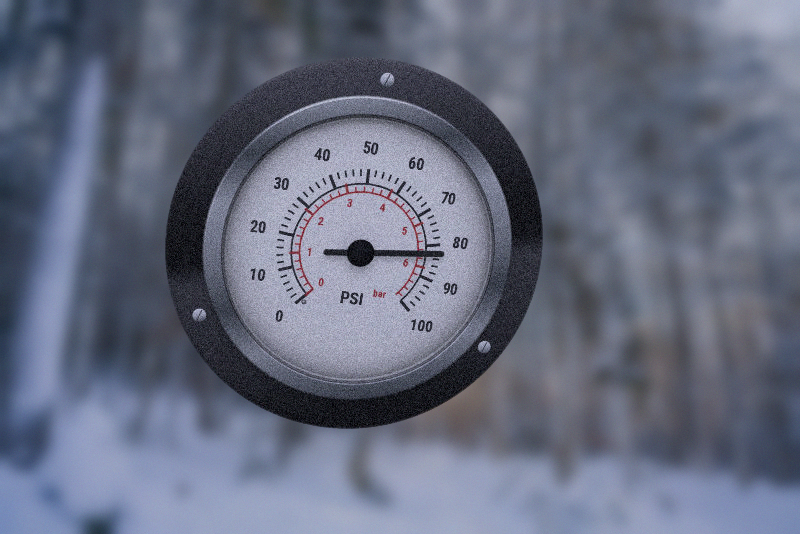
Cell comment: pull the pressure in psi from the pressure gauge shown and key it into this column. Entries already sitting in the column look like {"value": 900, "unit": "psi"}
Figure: {"value": 82, "unit": "psi"}
